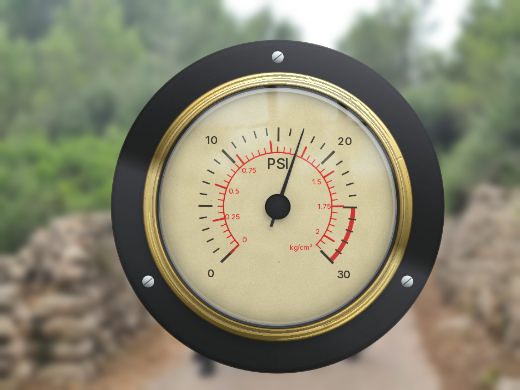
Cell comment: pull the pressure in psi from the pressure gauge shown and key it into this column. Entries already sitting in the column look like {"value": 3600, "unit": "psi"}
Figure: {"value": 17, "unit": "psi"}
